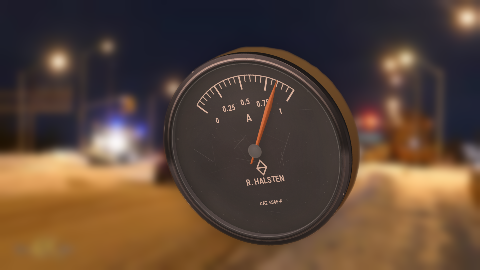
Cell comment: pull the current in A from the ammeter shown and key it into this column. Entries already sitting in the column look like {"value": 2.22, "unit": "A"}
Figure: {"value": 0.85, "unit": "A"}
